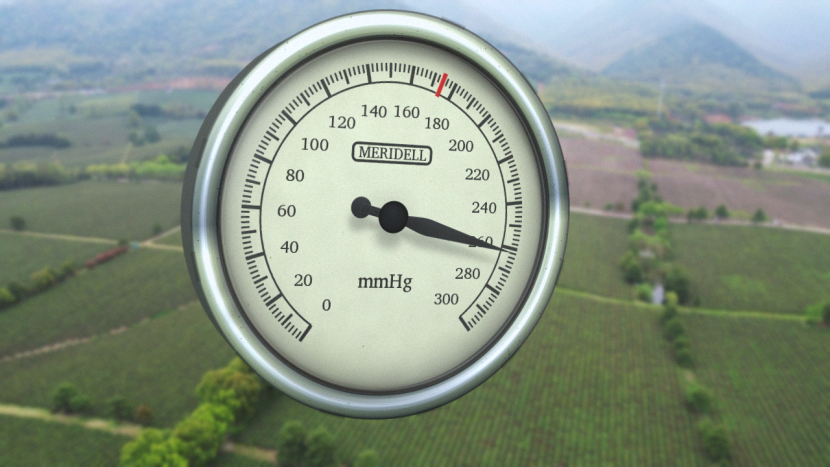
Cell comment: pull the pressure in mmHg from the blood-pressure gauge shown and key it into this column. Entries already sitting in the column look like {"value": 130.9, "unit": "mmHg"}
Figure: {"value": 262, "unit": "mmHg"}
